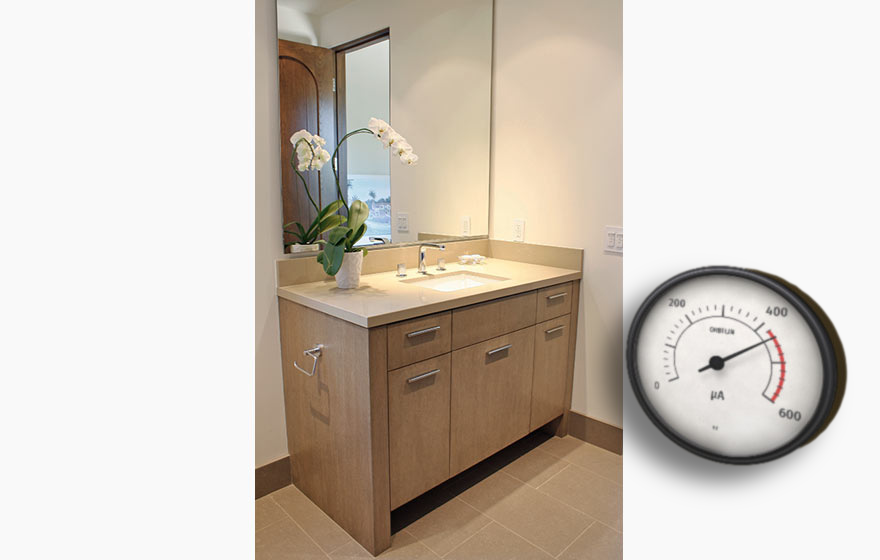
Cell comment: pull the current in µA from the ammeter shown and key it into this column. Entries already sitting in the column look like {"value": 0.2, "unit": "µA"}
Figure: {"value": 440, "unit": "µA"}
